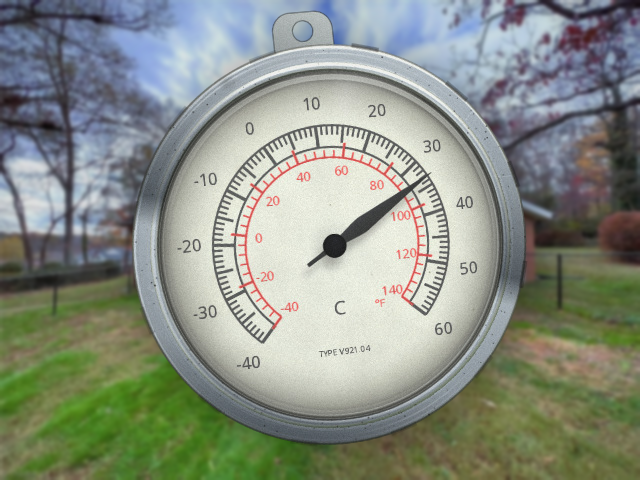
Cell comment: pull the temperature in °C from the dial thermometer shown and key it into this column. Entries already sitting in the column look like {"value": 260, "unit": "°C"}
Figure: {"value": 33, "unit": "°C"}
